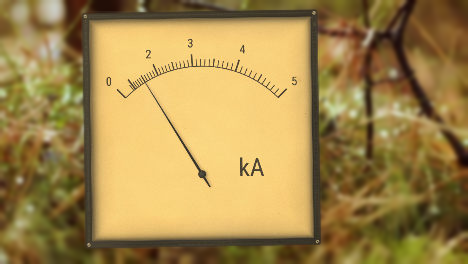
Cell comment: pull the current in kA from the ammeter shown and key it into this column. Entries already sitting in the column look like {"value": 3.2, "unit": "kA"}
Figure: {"value": 1.5, "unit": "kA"}
